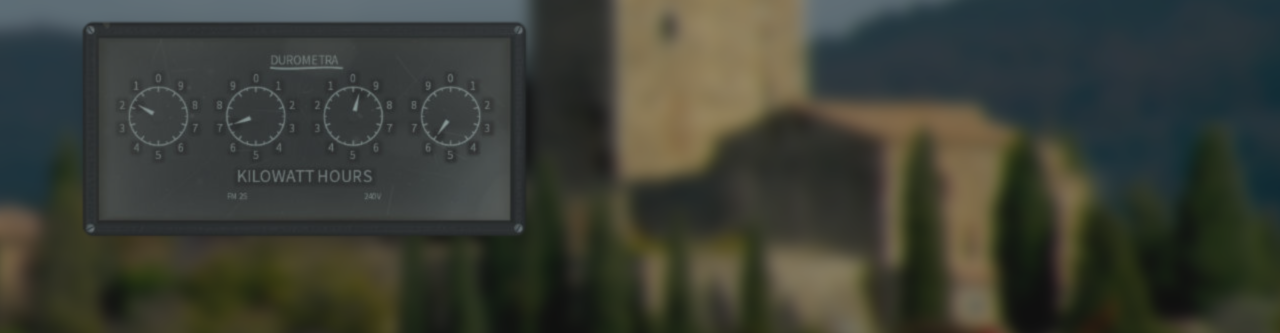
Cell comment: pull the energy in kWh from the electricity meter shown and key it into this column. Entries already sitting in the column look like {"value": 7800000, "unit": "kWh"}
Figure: {"value": 1696, "unit": "kWh"}
